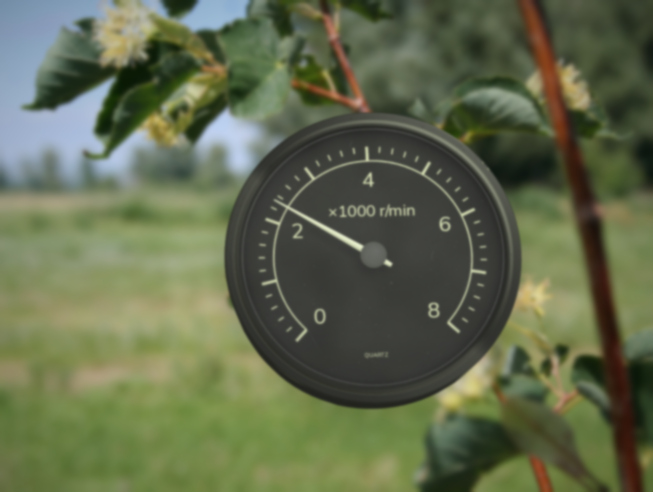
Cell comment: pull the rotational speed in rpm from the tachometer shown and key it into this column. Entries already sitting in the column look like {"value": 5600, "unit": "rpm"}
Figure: {"value": 2300, "unit": "rpm"}
